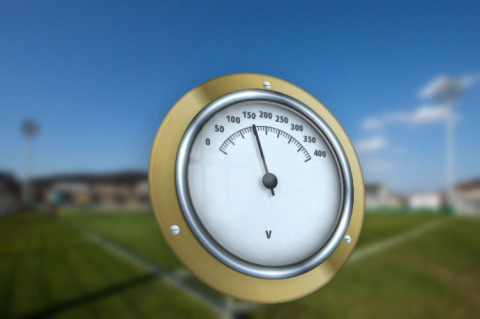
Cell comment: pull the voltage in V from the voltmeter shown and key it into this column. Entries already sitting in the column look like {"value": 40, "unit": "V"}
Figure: {"value": 150, "unit": "V"}
